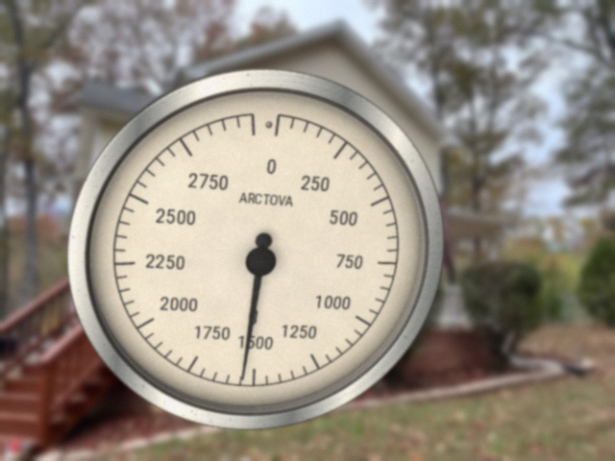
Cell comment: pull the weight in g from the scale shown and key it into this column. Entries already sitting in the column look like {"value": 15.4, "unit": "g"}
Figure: {"value": 1550, "unit": "g"}
